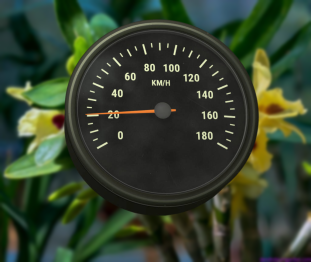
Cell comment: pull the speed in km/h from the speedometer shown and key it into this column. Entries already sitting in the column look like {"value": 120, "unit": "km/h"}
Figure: {"value": 20, "unit": "km/h"}
